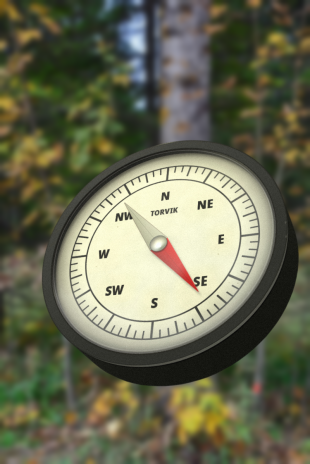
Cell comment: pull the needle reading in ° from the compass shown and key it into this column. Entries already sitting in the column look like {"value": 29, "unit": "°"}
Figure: {"value": 142.5, "unit": "°"}
